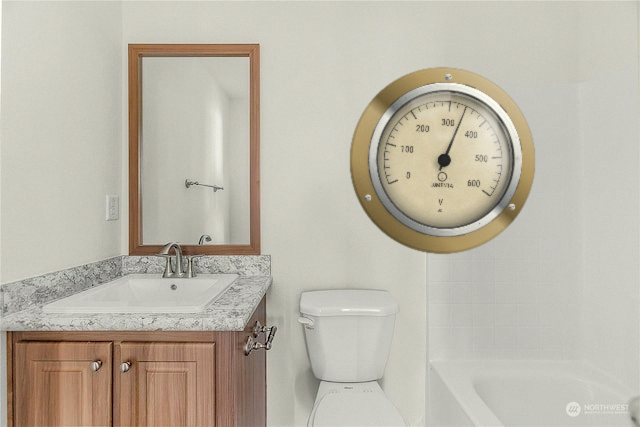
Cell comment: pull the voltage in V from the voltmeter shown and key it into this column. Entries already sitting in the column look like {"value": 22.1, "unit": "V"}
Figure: {"value": 340, "unit": "V"}
